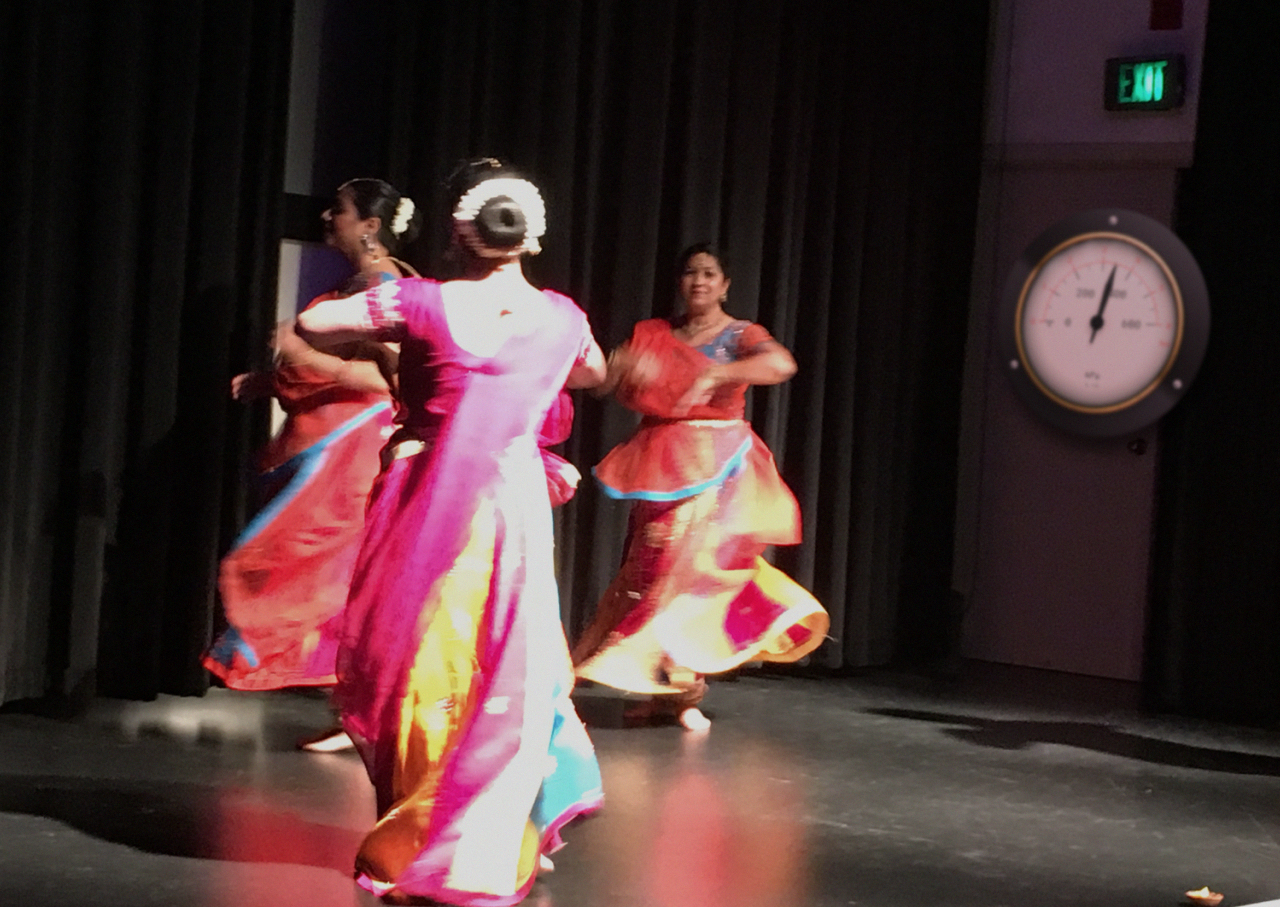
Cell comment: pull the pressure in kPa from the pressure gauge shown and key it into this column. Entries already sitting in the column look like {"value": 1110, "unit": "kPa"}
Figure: {"value": 350, "unit": "kPa"}
